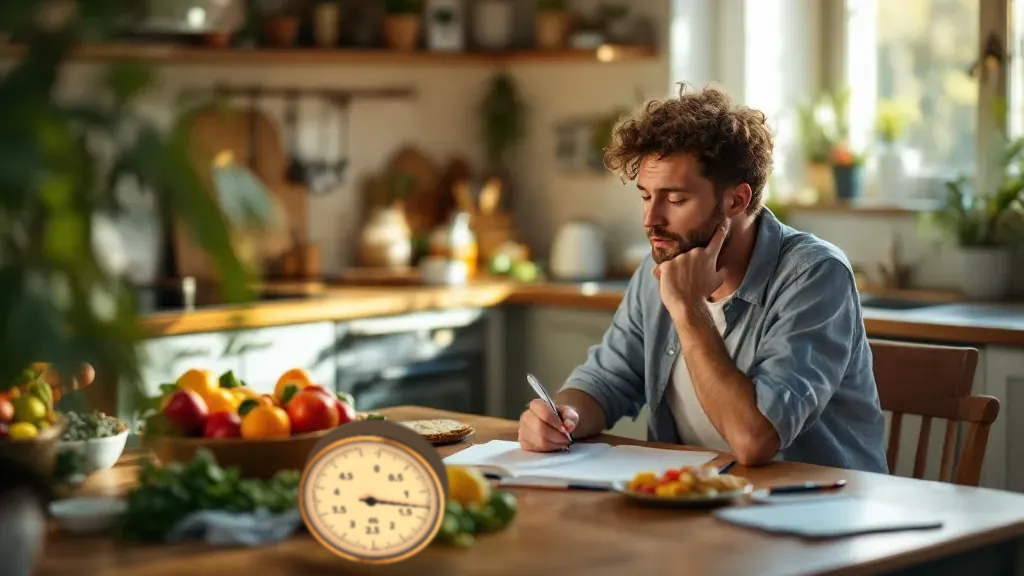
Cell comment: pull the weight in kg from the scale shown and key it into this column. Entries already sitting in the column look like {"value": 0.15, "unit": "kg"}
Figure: {"value": 1.25, "unit": "kg"}
